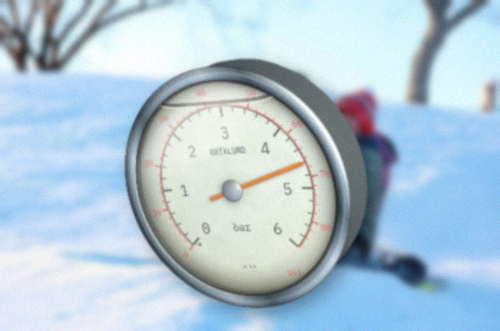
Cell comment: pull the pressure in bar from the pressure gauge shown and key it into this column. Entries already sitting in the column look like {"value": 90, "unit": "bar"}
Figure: {"value": 4.6, "unit": "bar"}
